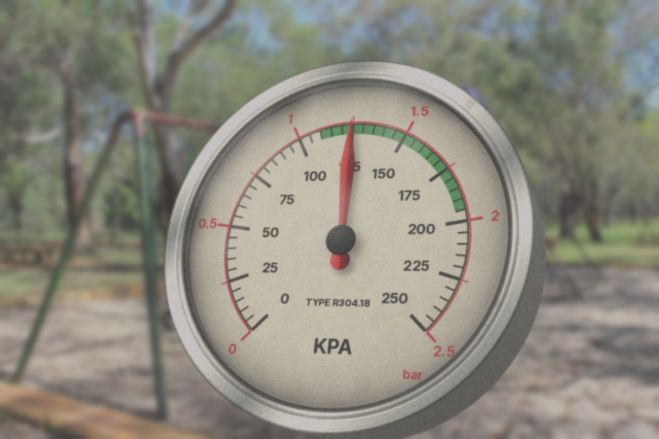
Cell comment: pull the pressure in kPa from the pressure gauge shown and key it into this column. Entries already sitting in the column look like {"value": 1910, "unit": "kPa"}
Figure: {"value": 125, "unit": "kPa"}
